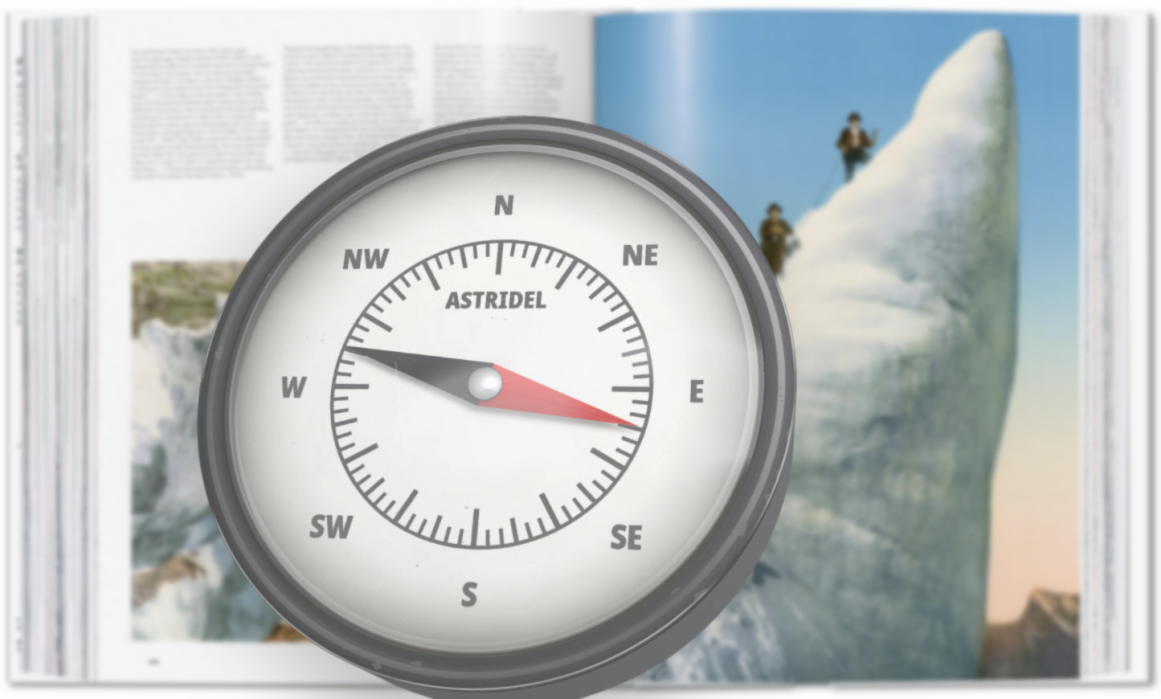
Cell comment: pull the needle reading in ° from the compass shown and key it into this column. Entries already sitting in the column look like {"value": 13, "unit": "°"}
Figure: {"value": 105, "unit": "°"}
